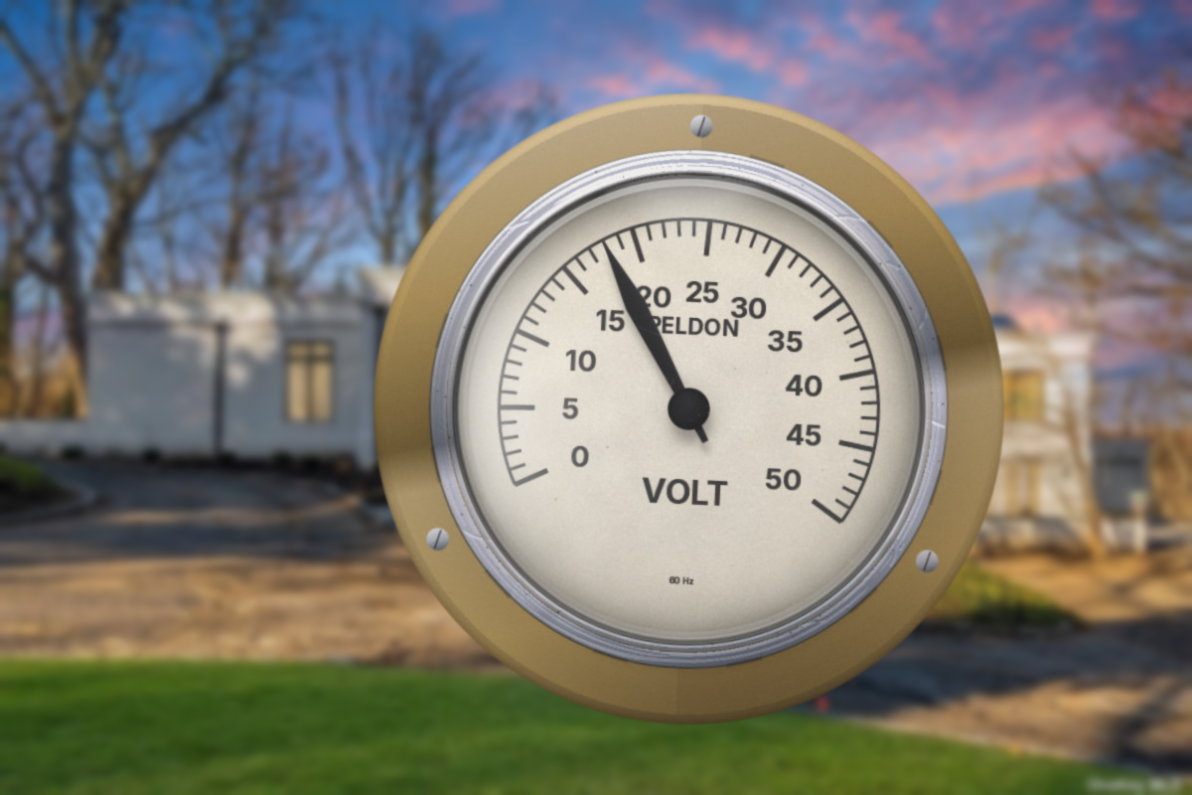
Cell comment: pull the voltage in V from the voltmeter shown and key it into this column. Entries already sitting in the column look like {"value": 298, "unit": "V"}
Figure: {"value": 18, "unit": "V"}
